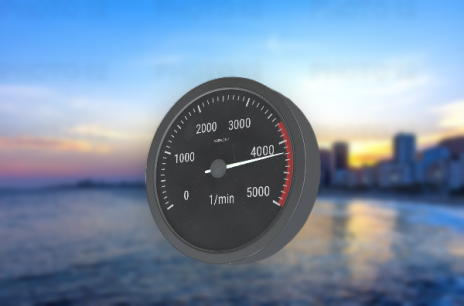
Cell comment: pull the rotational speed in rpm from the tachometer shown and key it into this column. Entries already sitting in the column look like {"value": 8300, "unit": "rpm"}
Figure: {"value": 4200, "unit": "rpm"}
